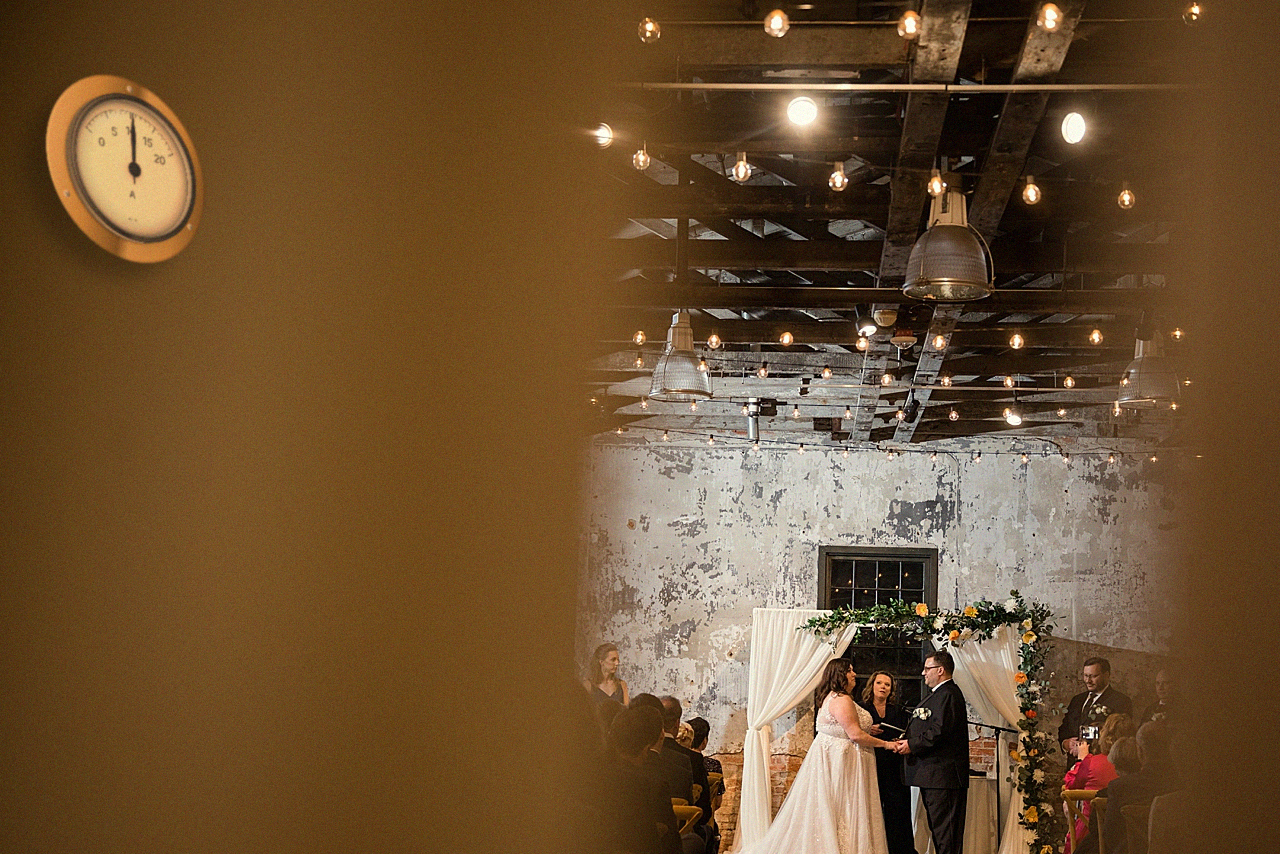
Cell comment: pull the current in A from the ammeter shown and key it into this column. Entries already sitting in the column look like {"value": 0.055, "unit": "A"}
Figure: {"value": 10, "unit": "A"}
